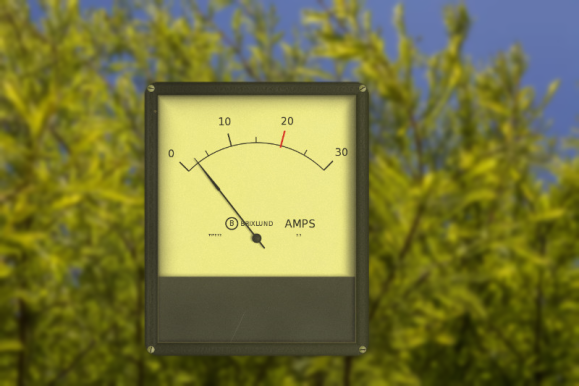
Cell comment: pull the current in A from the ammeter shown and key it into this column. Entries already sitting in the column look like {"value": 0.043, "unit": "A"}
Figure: {"value": 2.5, "unit": "A"}
